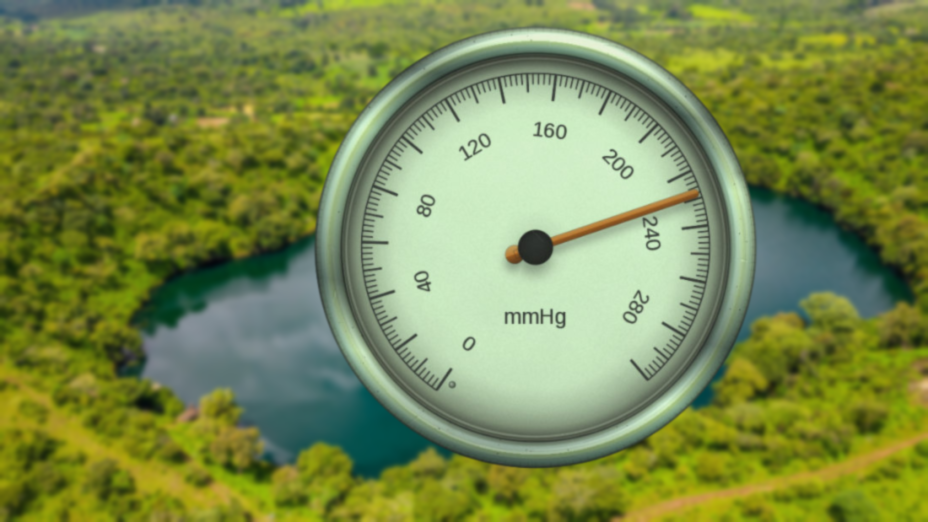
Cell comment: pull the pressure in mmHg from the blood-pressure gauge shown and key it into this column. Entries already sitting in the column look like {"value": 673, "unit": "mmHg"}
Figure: {"value": 228, "unit": "mmHg"}
